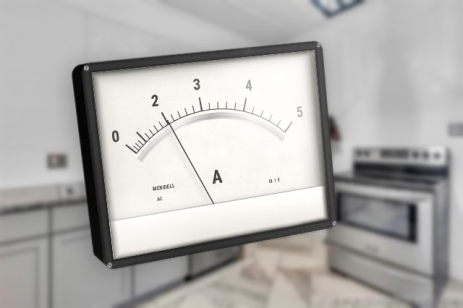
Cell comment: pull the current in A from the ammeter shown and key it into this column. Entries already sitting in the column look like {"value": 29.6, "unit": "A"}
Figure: {"value": 2, "unit": "A"}
